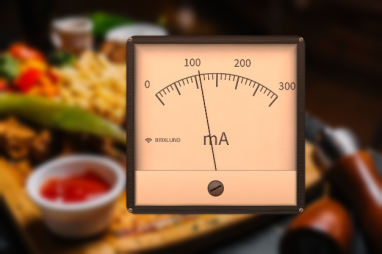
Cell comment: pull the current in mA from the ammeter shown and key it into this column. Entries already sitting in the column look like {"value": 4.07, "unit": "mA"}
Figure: {"value": 110, "unit": "mA"}
